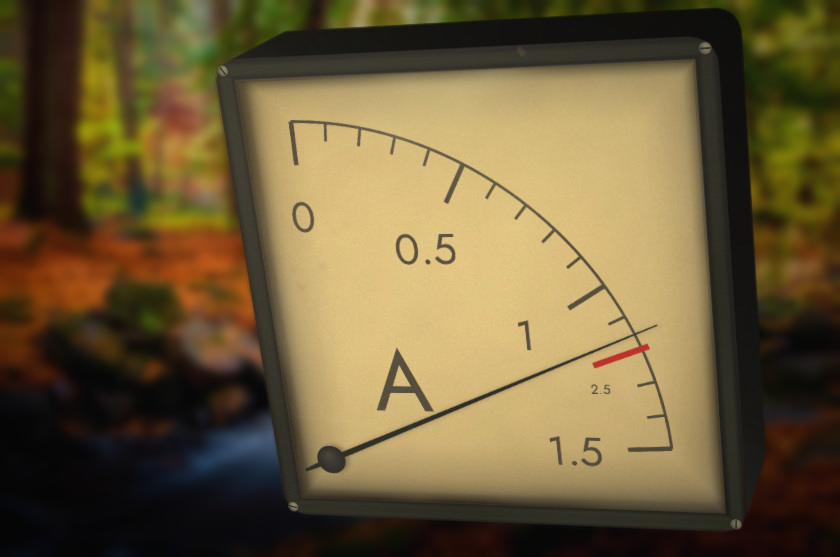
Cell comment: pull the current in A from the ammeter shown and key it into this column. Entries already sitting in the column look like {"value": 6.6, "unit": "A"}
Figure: {"value": 1.15, "unit": "A"}
